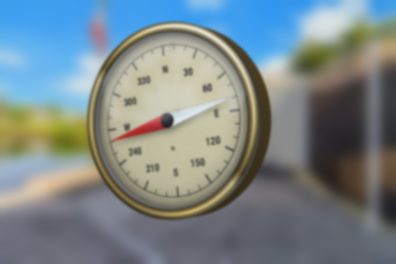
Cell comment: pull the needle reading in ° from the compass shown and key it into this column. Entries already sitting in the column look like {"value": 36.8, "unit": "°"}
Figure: {"value": 260, "unit": "°"}
